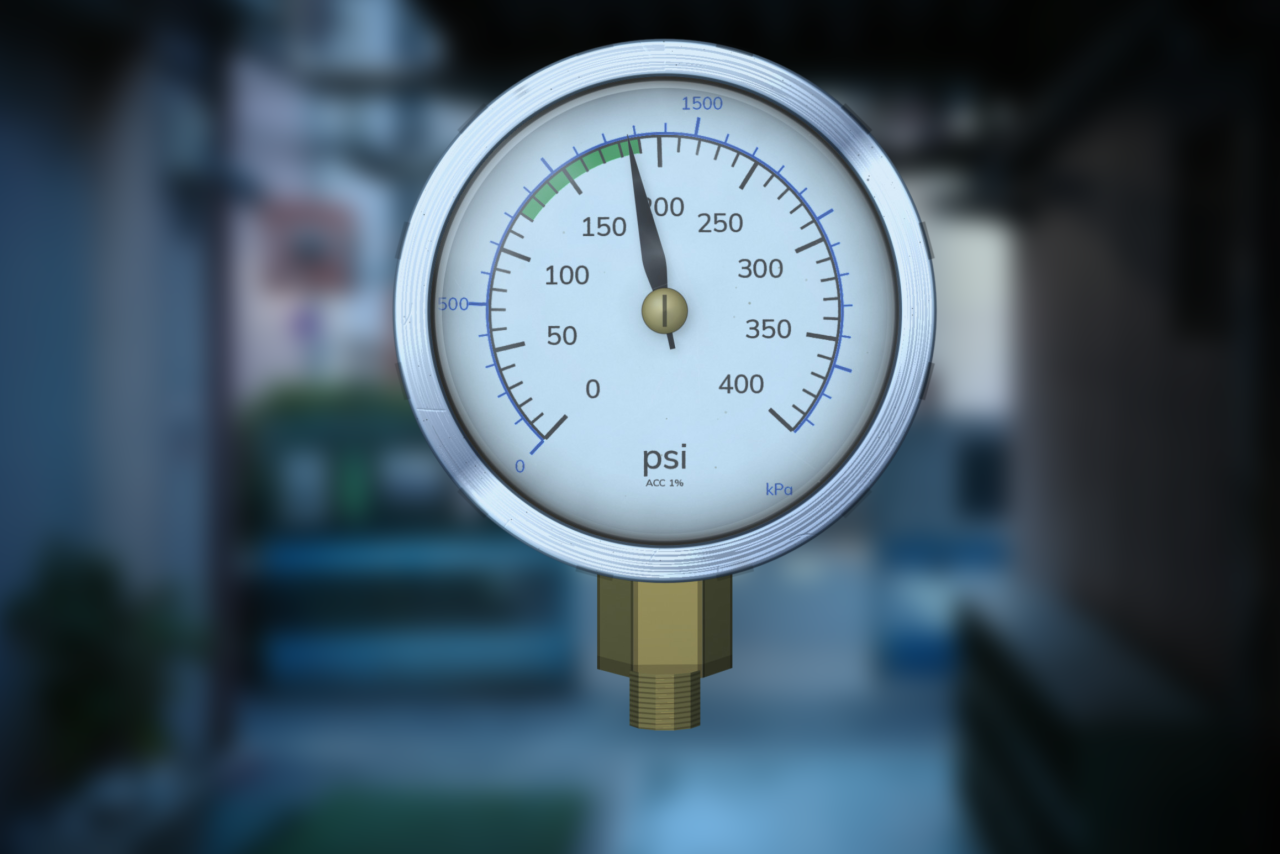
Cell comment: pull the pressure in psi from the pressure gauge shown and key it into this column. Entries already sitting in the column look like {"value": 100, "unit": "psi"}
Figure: {"value": 185, "unit": "psi"}
